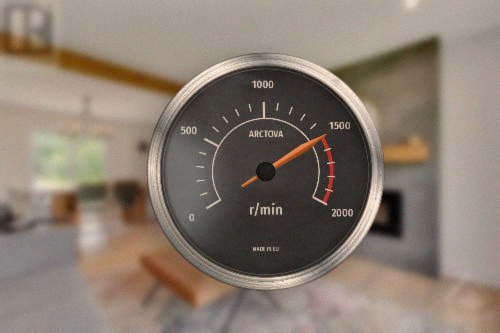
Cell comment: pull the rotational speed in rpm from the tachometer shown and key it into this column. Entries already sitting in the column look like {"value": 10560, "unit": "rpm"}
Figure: {"value": 1500, "unit": "rpm"}
